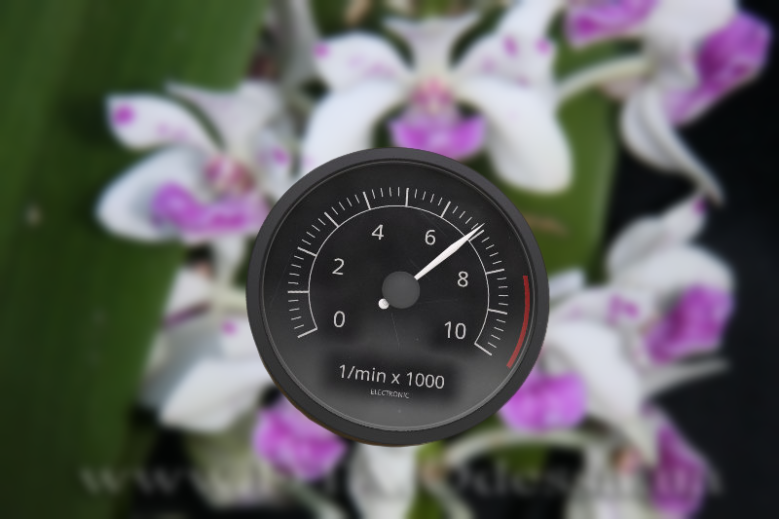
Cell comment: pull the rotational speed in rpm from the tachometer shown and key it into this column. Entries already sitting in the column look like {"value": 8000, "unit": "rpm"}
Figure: {"value": 6900, "unit": "rpm"}
